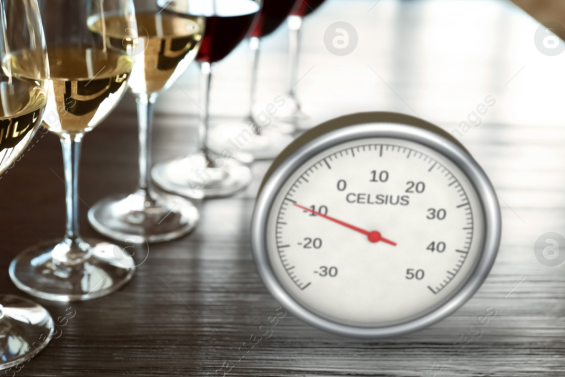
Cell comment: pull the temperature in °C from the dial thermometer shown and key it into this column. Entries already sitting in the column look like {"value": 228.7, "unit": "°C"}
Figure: {"value": -10, "unit": "°C"}
